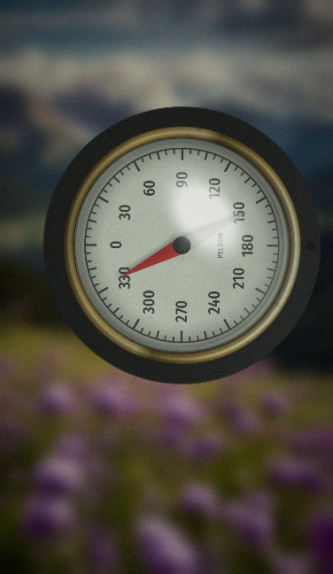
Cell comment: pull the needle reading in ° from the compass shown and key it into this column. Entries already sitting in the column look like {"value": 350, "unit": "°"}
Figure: {"value": 332.5, "unit": "°"}
